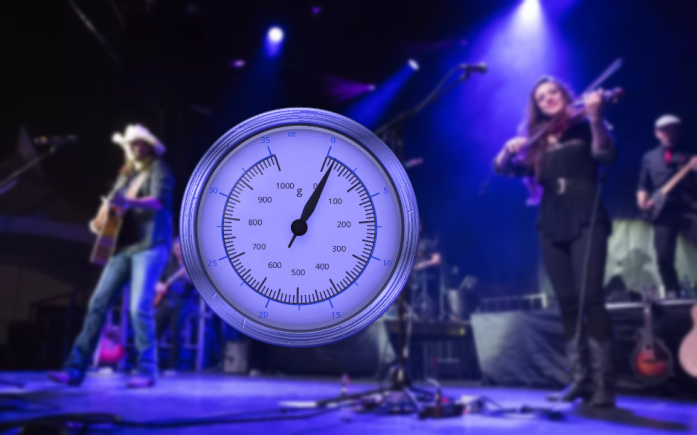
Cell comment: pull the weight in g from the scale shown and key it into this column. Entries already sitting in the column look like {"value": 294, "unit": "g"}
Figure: {"value": 20, "unit": "g"}
